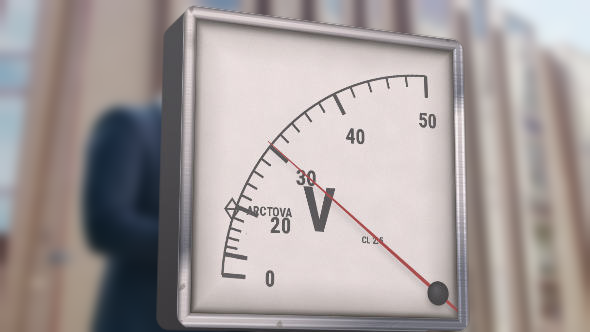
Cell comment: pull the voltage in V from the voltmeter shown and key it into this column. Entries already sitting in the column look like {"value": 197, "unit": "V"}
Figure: {"value": 30, "unit": "V"}
